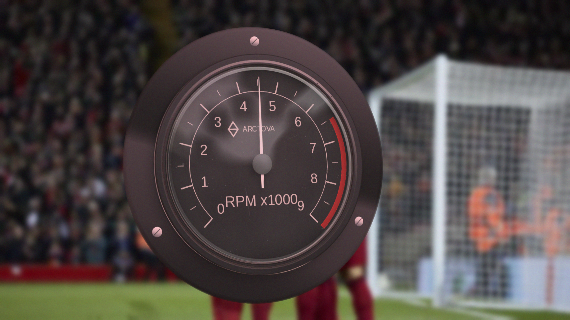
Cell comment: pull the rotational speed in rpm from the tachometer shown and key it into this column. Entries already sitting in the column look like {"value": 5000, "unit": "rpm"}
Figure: {"value": 4500, "unit": "rpm"}
